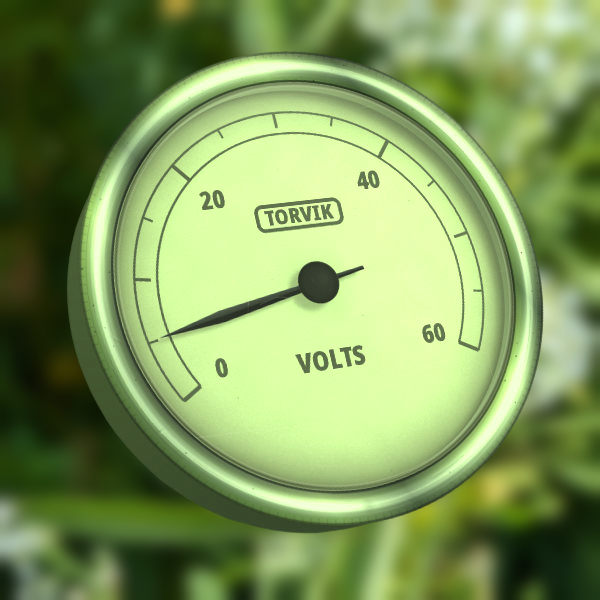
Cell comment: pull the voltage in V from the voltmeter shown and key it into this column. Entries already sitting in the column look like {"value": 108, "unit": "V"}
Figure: {"value": 5, "unit": "V"}
